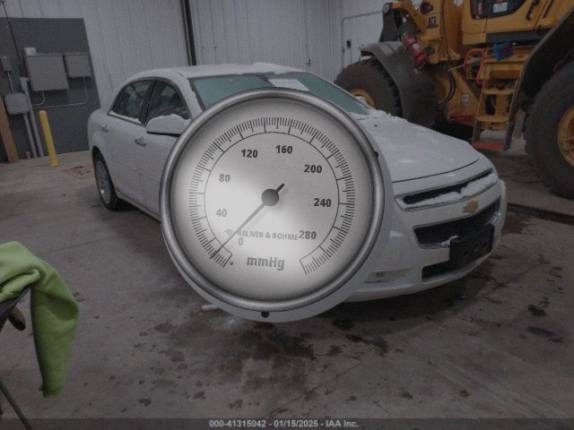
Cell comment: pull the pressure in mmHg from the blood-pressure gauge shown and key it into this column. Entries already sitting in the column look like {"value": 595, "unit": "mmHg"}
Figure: {"value": 10, "unit": "mmHg"}
